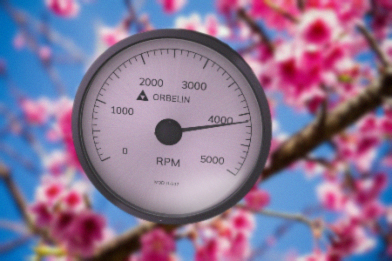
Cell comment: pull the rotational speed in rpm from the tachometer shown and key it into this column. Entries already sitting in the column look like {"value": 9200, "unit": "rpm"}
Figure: {"value": 4100, "unit": "rpm"}
